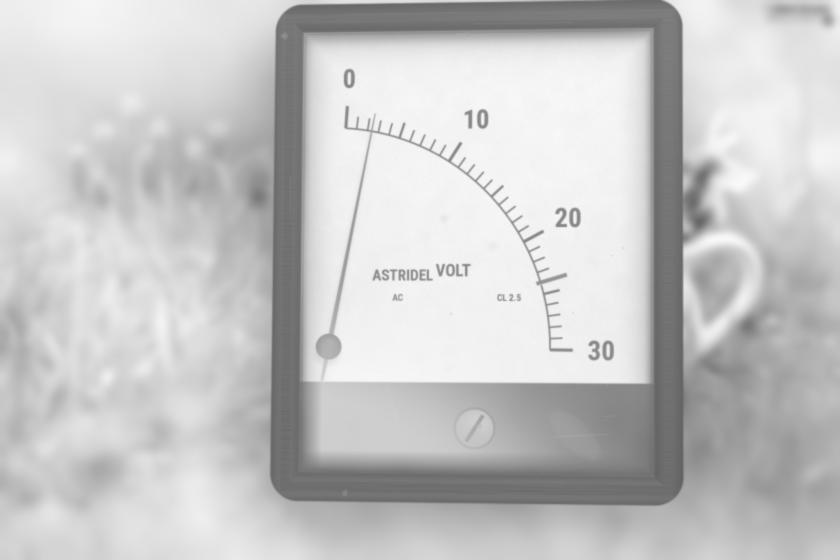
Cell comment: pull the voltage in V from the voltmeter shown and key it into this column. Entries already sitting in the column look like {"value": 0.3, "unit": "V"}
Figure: {"value": 2.5, "unit": "V"}
